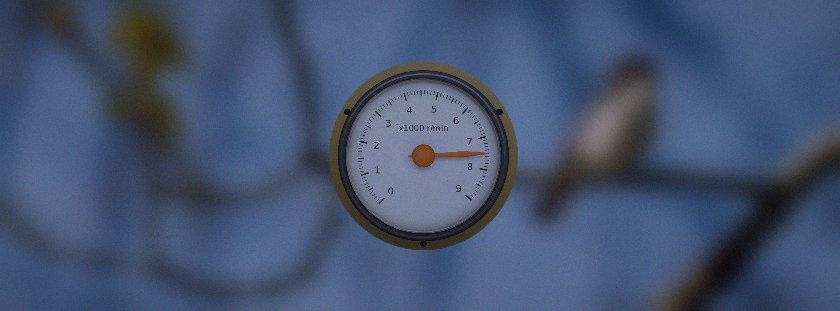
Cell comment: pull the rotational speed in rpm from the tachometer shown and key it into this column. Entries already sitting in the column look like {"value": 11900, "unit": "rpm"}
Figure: {"value": 7500, "unit": "rpm"}
